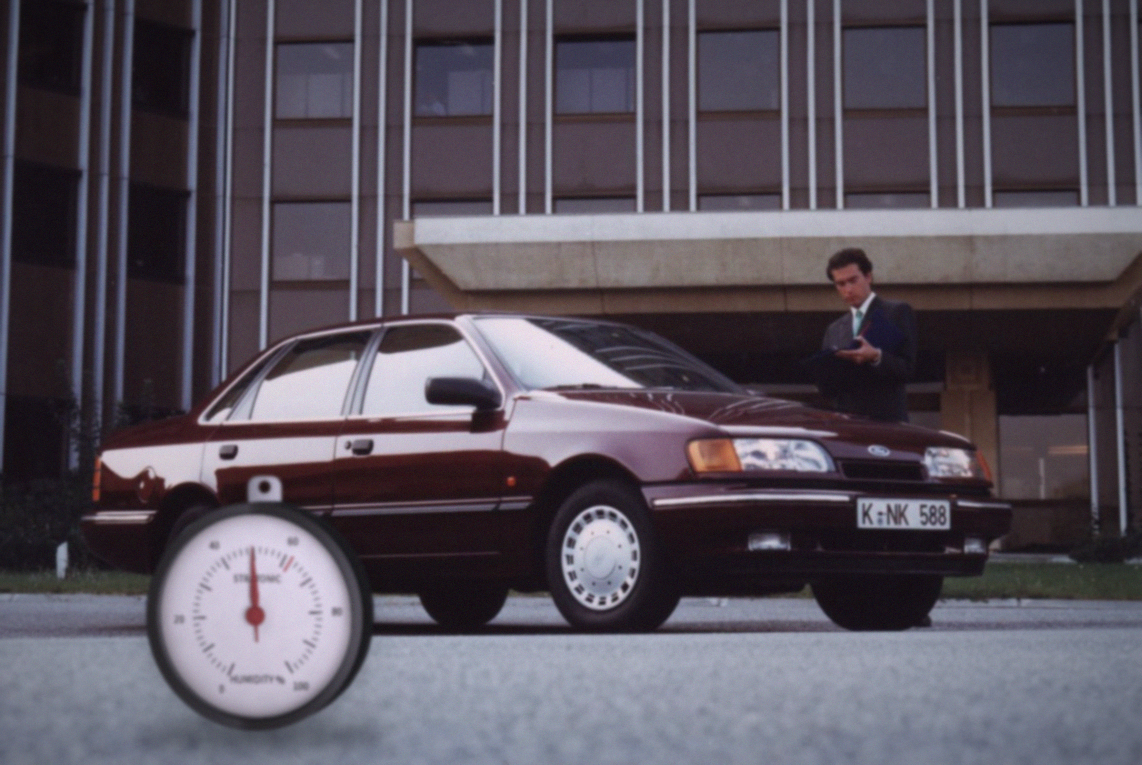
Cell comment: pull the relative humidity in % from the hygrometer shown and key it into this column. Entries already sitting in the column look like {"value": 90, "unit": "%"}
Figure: {"value": 50, "unit": "%"}
